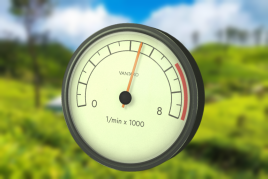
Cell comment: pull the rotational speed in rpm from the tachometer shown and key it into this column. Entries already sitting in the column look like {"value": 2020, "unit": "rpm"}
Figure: {"value": 4500, "unit": "rpm"}
